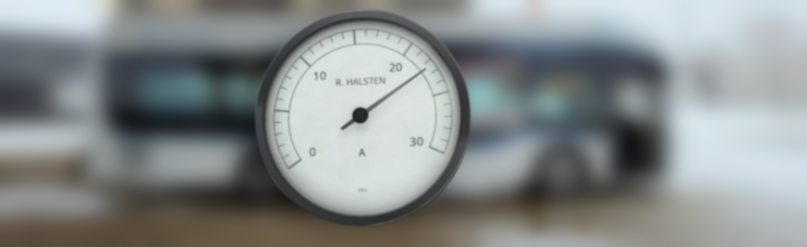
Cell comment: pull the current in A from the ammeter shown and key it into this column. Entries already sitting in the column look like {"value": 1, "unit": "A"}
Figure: {"value": 22.5, "unit": "A"}
